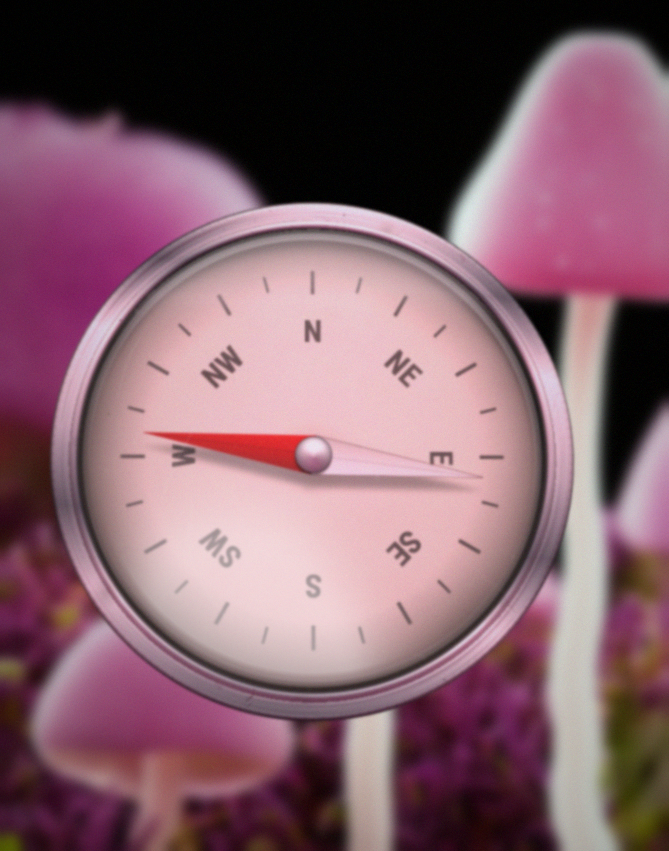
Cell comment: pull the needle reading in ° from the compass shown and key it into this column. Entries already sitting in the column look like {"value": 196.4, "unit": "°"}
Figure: {"value": 277.5, "unit": "°"}
